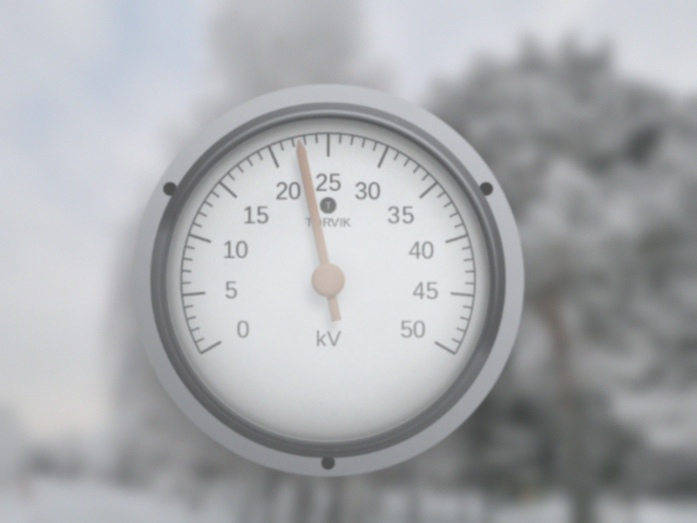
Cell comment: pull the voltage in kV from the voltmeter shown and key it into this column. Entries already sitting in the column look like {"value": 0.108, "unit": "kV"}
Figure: {"value": 22.5, "unit": "kV"}
